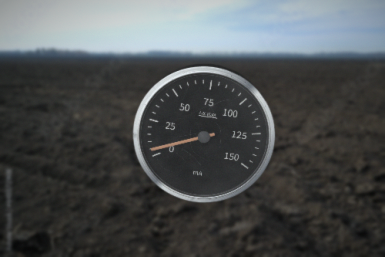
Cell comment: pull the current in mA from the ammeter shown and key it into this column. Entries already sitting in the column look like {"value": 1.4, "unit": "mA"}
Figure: {"value": 5, "unit": "mA"}
